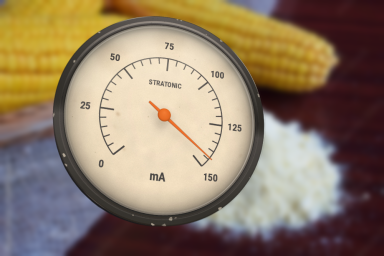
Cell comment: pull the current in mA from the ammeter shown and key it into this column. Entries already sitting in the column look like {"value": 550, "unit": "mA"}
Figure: {"value": 145, "unit": "mA"}
